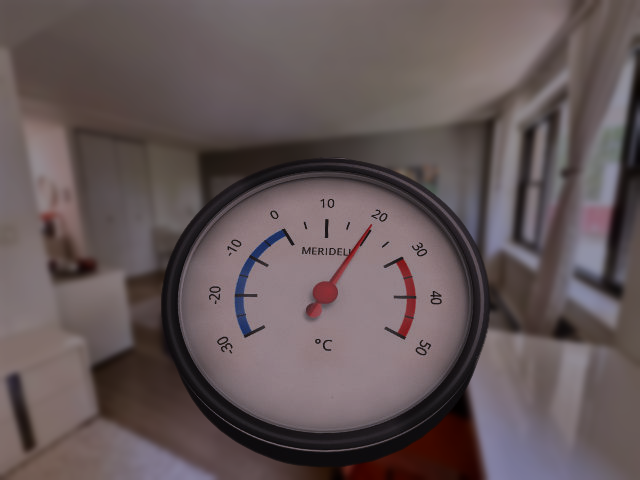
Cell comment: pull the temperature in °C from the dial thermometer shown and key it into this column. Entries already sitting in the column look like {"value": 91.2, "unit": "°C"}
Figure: {"value": 20, "unit": "°C"}
